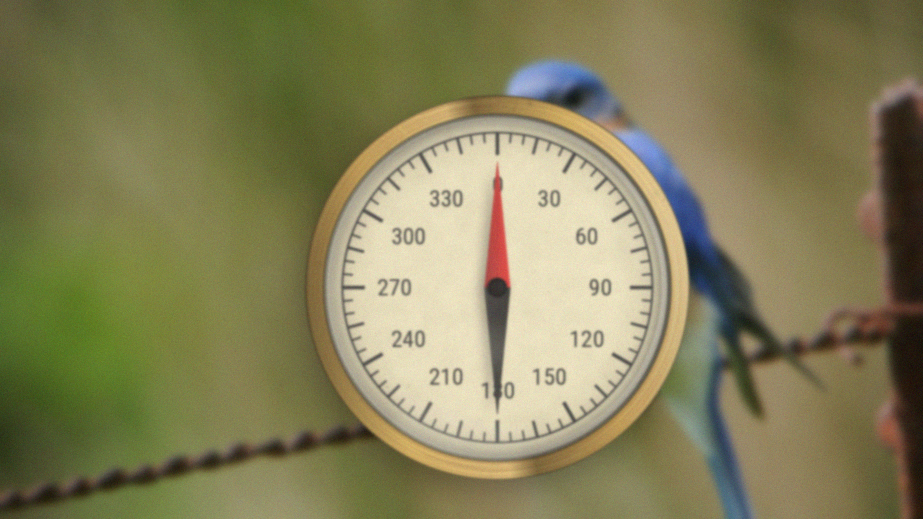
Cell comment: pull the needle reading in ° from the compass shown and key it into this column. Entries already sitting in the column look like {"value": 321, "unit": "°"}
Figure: {"value": 0, "unit": "°"}
